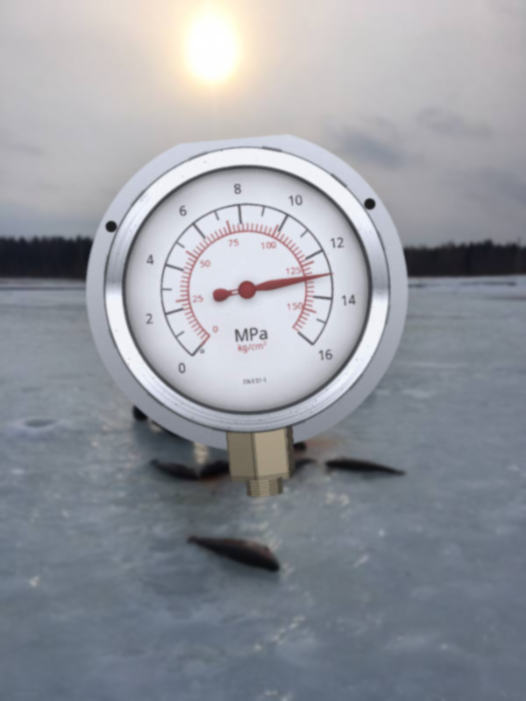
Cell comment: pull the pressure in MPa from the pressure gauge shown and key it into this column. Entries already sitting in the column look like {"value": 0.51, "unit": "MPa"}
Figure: {"value": 13, "unit": "MPa"}
